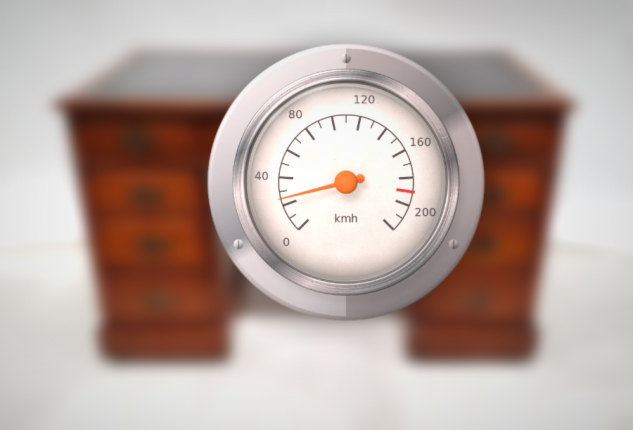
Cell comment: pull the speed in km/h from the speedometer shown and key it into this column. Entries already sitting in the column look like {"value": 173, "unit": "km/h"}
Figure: {"value": 25, "unit": "km/h"}
